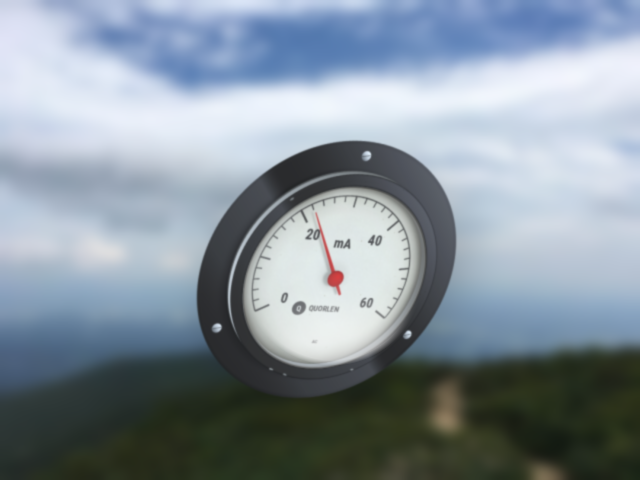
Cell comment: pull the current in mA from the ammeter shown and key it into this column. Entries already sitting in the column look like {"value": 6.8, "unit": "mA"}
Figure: {"value": 22, "unit": "mA"}
